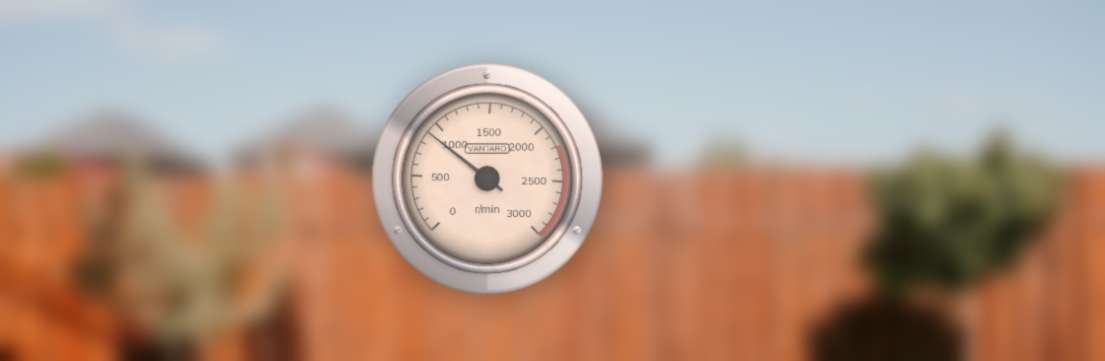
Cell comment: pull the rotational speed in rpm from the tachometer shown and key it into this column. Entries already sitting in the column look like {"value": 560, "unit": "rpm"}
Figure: {"value": 900, "unit": "rpm"}
